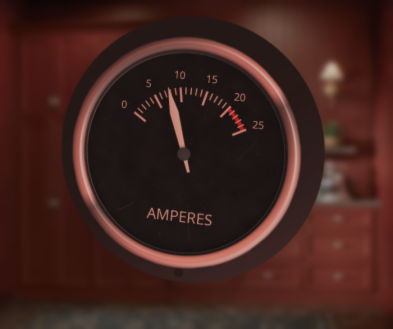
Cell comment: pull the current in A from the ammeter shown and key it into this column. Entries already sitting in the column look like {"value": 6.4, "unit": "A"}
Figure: {"value": 8, "unit": "A"}
